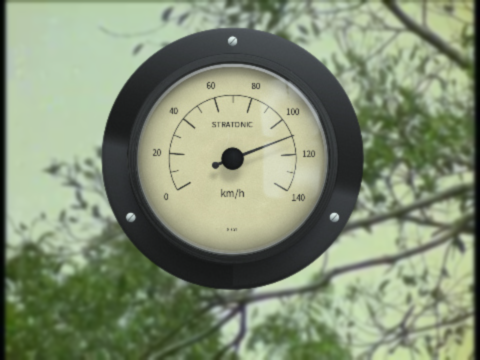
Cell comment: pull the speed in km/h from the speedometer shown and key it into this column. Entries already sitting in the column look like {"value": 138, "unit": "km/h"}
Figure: {"value": 110, "unit": "km/h"}
